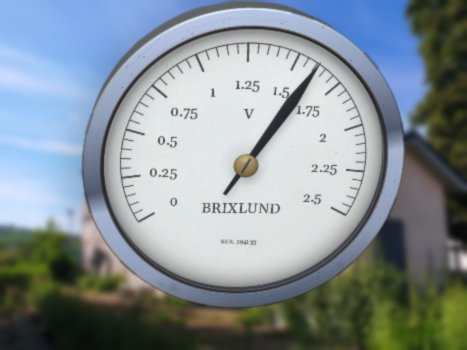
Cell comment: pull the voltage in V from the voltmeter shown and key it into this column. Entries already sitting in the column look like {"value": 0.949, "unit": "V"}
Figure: {"value": 1.6, "unit": "V"}
